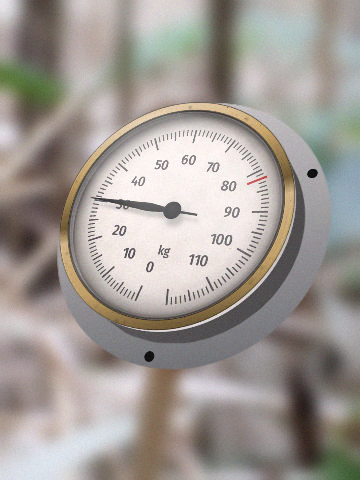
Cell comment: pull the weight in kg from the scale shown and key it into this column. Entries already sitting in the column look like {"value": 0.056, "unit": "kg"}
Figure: {"value": 30, "unit": "kg"}
